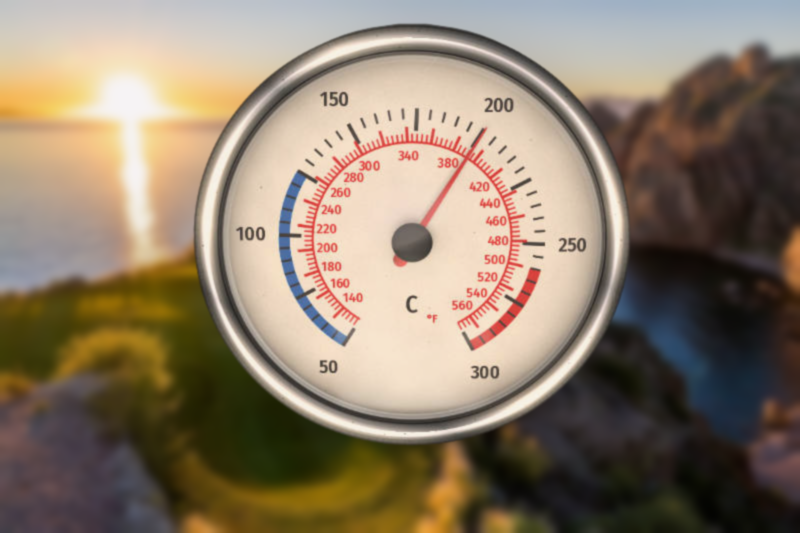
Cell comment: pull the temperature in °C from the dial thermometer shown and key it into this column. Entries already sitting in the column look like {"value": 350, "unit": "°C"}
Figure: {"value": 200, "unit": "°C"}
